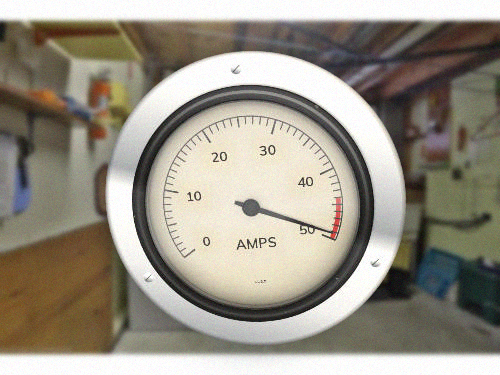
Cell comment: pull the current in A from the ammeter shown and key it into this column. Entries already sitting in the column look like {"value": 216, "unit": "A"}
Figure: {"value": 49, "unit": "A"}
